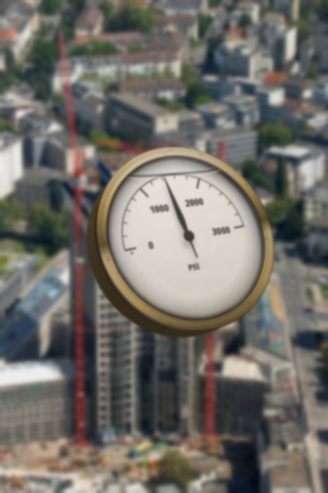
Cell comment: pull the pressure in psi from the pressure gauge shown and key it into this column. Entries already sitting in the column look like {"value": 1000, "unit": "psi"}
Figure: {"value": 1400, "unit": "psi"}
